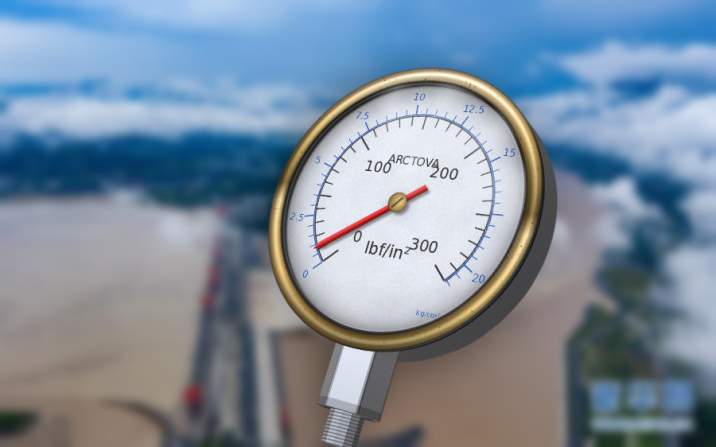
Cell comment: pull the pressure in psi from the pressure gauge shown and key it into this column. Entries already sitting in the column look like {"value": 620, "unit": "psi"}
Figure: {"value": 10, "unit": "psi"}
